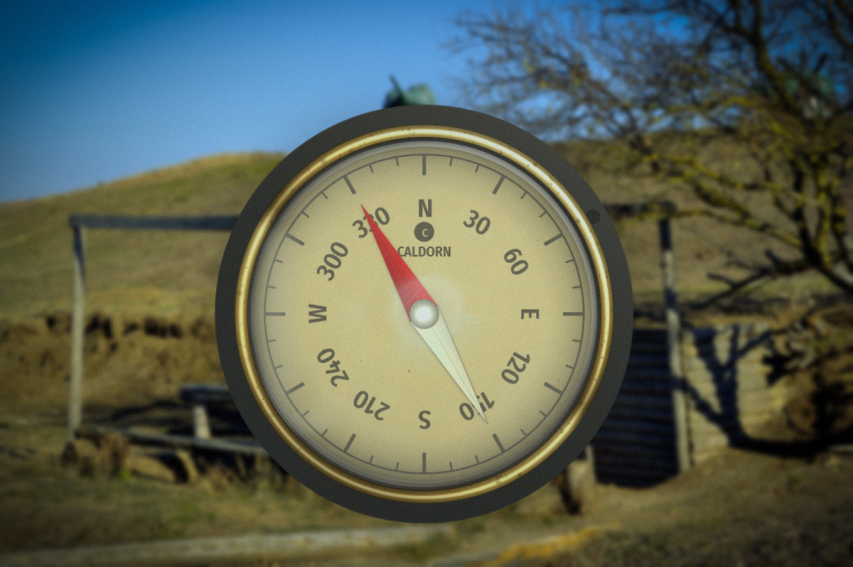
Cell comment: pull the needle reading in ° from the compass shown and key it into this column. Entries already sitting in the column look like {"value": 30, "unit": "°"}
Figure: {"value": 330, "unit": "°"}
